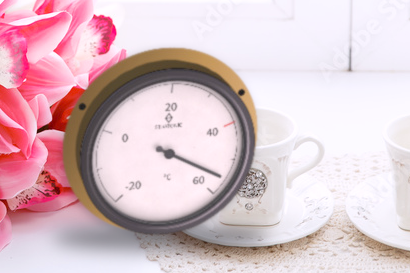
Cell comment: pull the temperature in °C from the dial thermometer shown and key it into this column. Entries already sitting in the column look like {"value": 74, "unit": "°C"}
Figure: {"value": 55, "unit": "°C"}
